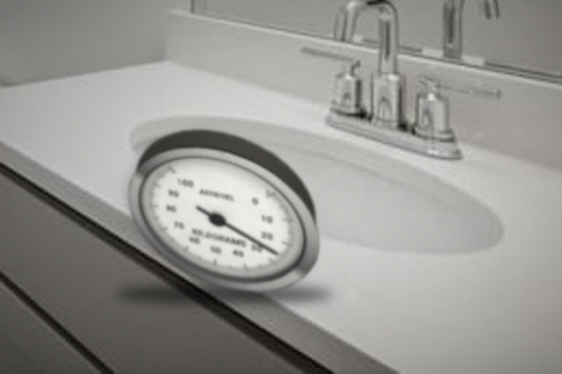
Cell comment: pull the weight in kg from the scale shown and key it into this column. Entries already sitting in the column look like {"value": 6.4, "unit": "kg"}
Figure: {"value": 25, "unit": "kg"}
